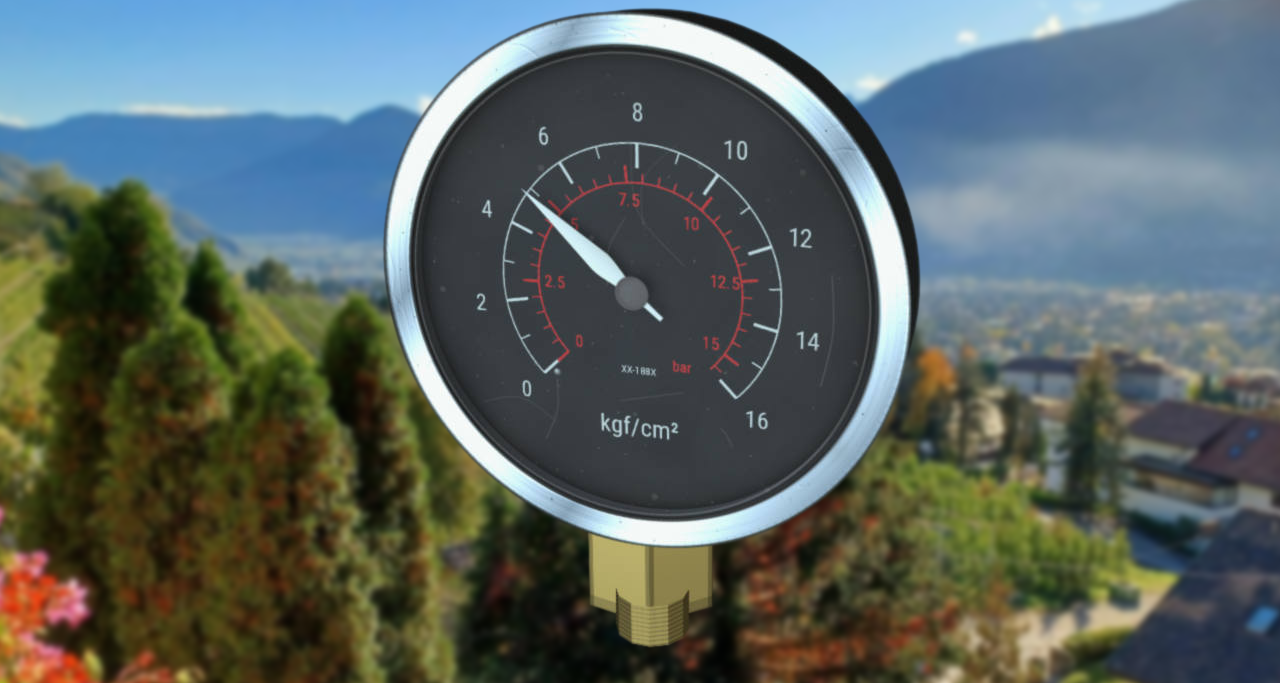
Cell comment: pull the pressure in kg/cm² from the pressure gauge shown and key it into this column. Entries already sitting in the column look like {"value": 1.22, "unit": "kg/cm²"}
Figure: {"value": 5, "unit": "kg/cm²"}
